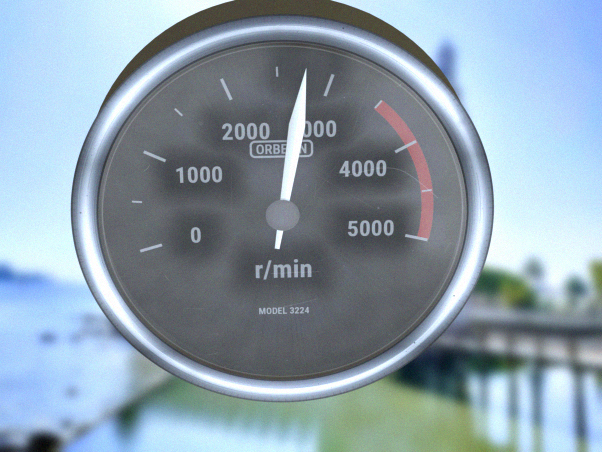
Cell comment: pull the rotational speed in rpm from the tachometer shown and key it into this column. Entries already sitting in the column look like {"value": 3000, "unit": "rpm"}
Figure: {"value": 2750, "unit": "rpm"}
